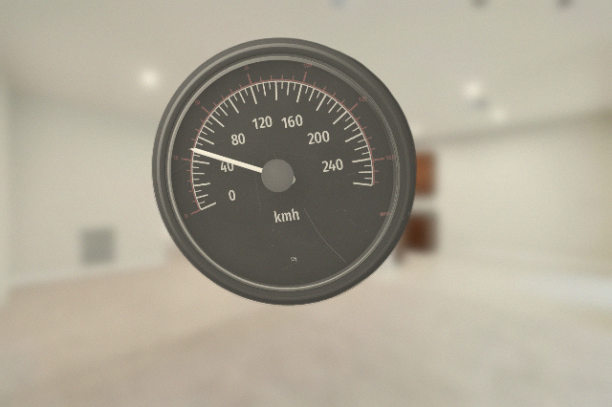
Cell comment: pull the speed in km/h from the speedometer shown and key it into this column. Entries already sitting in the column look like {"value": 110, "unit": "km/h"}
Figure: {"value": 50, "unit": "km/h"}
